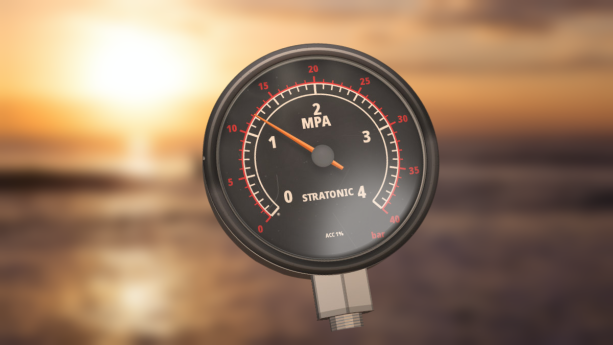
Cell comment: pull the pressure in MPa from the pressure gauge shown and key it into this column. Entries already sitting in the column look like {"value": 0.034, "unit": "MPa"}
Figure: {"value": 1.2, "unit": "MPa"}
